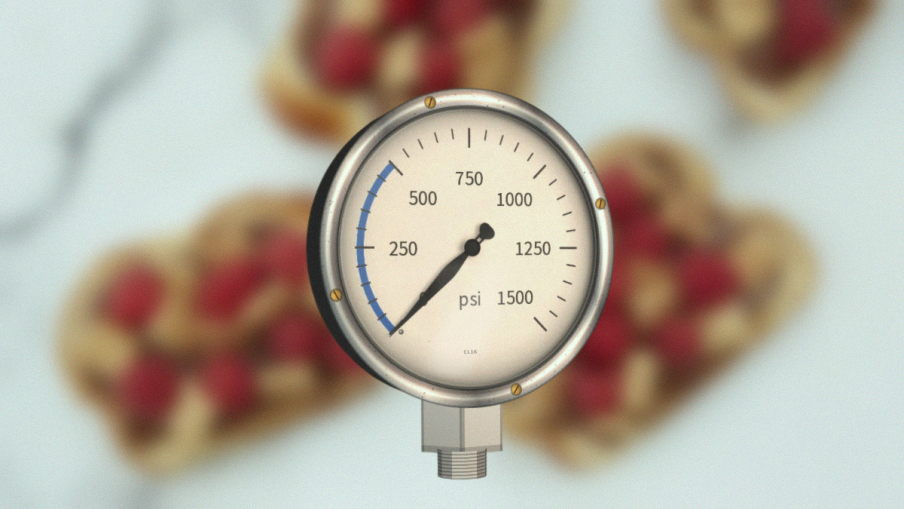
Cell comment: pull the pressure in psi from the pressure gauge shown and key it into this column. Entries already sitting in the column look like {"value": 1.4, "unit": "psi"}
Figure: {"value": 0, "unit": "psi"}
